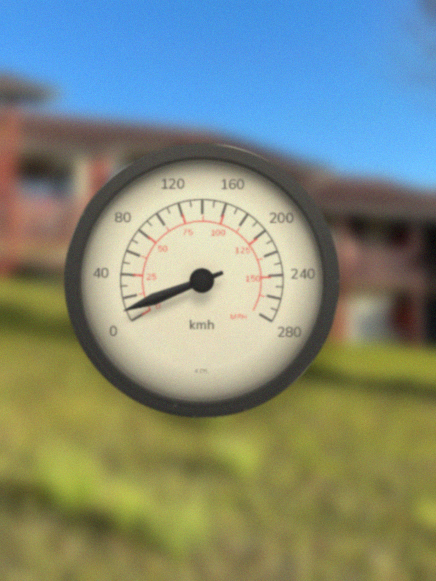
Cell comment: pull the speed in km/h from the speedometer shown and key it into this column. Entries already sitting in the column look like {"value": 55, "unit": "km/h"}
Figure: {"value": 10, "unit": "km/h"}
